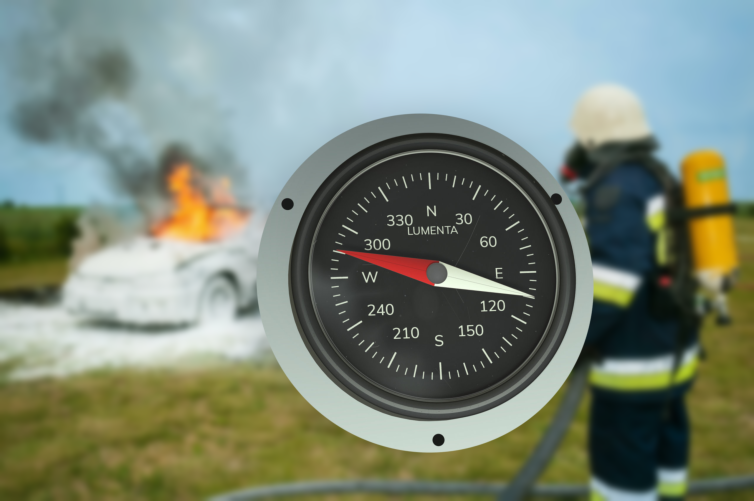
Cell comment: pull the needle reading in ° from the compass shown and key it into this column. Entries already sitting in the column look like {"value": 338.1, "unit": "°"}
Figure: {"value": 285, "unit": "°"}
